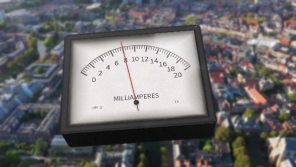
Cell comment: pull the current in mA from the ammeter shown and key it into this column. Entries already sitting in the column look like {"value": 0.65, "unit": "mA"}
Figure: {"value": 8, "unit": "mA"}
